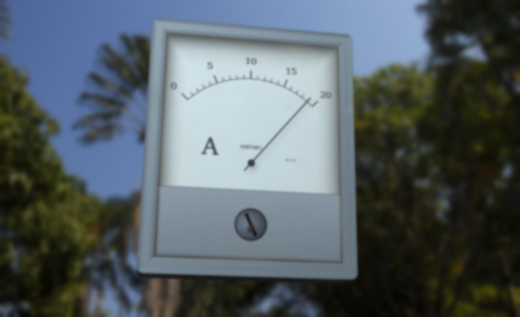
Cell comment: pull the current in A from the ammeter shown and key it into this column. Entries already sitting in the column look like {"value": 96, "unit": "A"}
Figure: {"value": 19, "unit": "A"}
